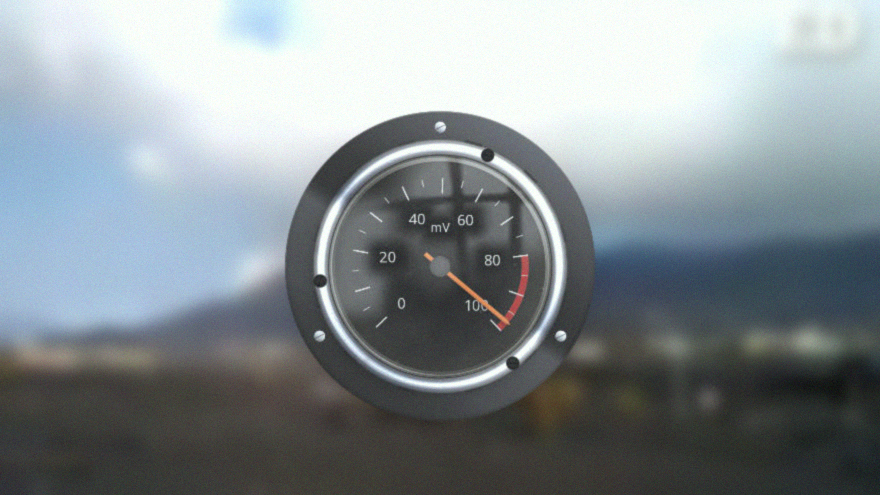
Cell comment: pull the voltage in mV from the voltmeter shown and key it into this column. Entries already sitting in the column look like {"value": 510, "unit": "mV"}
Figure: {"value": 97.5, "unit": "mV"}
